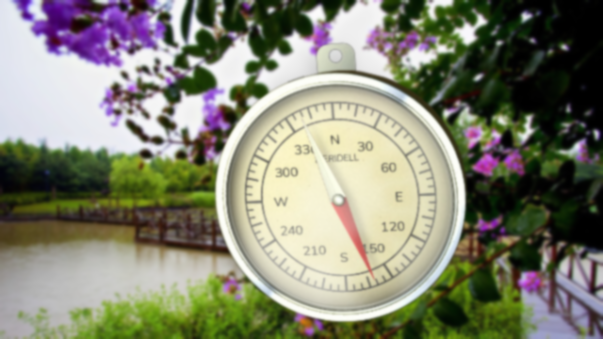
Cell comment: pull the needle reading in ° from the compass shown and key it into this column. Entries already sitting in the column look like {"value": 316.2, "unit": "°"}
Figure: {"value": 160, "unit": "°"}
